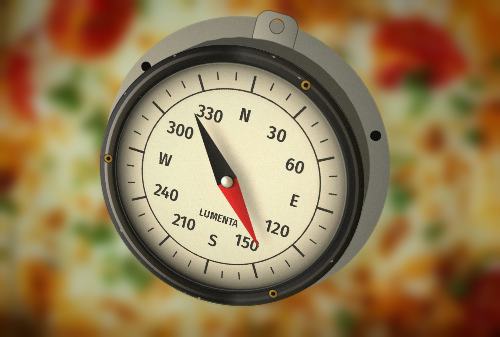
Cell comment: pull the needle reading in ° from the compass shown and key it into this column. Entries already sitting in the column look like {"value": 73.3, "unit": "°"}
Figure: {"value": 140, "unit": "°"}
